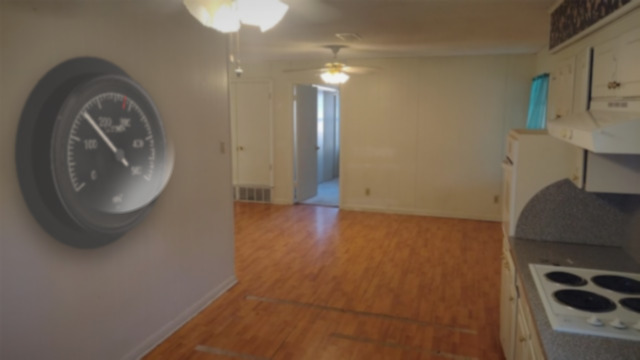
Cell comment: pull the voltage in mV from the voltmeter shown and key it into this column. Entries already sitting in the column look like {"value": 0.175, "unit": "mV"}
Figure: {"value": 150, "unit": "mV"}
